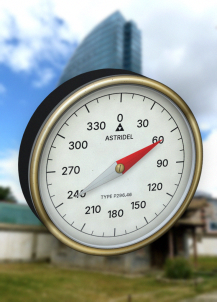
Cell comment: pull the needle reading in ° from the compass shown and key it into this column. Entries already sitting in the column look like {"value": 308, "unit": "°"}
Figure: {"value": 60, "unit": "°"}
